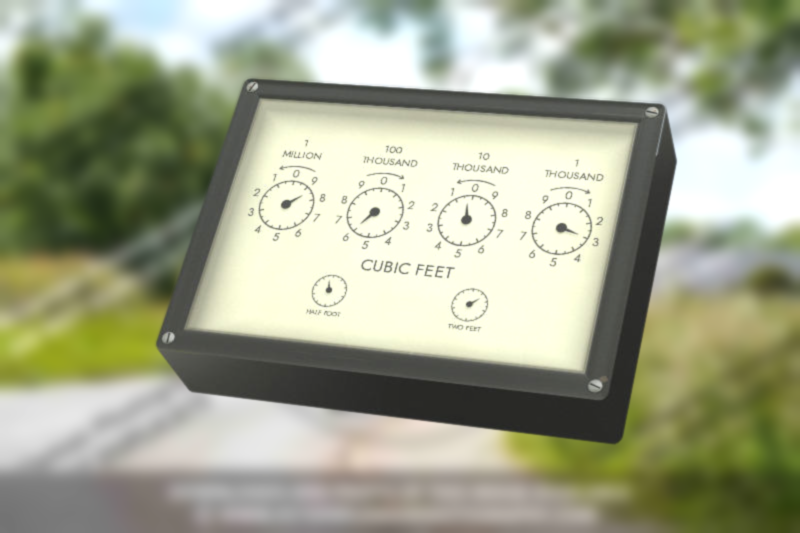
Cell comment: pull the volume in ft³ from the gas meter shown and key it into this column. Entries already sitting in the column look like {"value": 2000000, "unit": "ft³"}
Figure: {"value": 860300, "unit": "ft³"}
